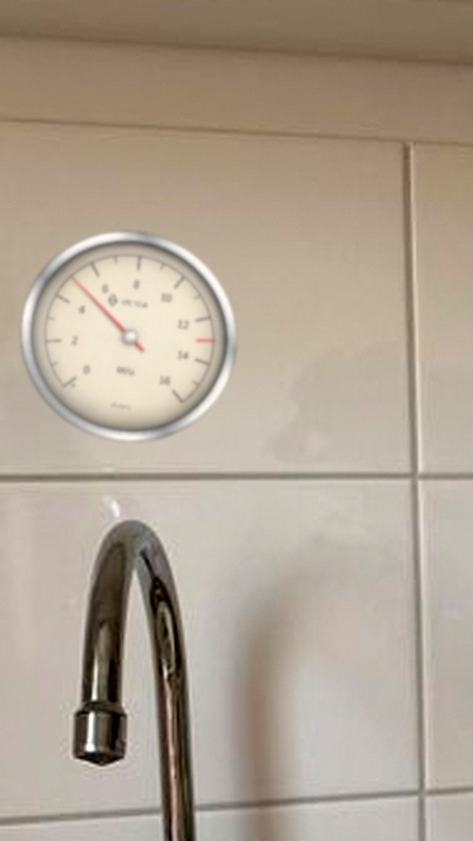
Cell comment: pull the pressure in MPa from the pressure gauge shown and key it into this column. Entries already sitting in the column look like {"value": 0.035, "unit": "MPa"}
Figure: {"value": 5, "unit": "MPa"}
